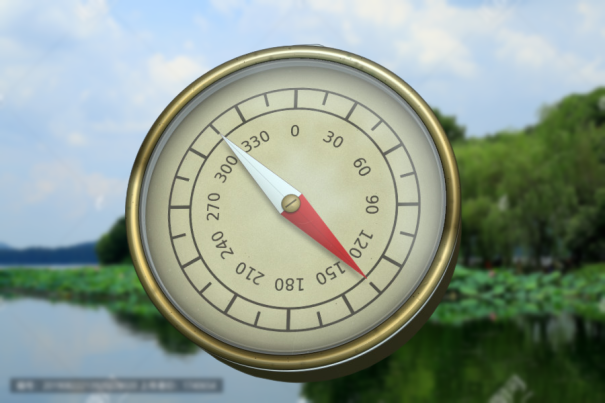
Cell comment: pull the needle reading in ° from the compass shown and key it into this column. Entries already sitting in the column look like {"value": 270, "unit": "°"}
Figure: {"value": 135, "unit": "°"}
